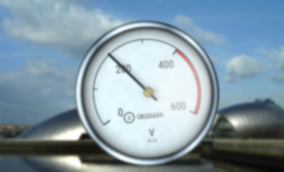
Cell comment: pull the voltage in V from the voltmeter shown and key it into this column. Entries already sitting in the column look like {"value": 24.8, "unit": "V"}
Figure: {"value": 200, "unit": "V"}
